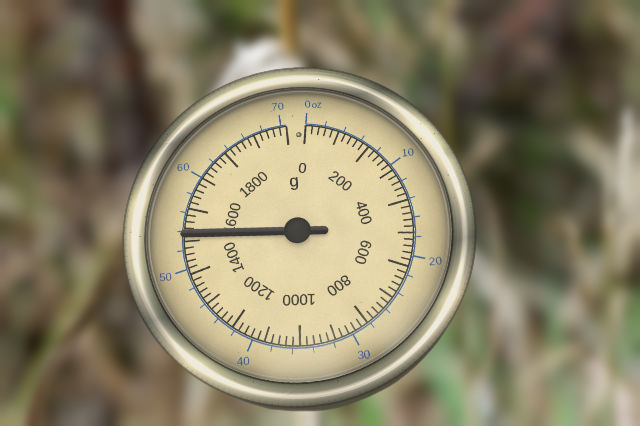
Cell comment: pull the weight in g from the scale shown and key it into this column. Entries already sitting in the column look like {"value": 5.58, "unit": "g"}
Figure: {"value": 1520, "unit": "g"}
